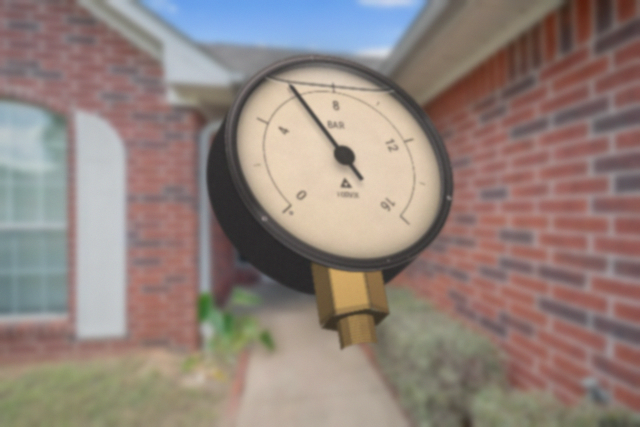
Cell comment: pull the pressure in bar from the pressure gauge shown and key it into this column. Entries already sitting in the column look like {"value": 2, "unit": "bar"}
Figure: {"value": 6, "unit": "bar"}
